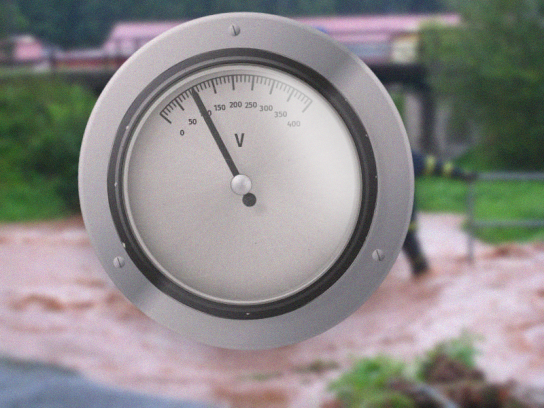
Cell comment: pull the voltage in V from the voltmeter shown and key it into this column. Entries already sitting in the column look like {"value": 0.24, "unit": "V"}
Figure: {"value": 100, "unit": "V"}
